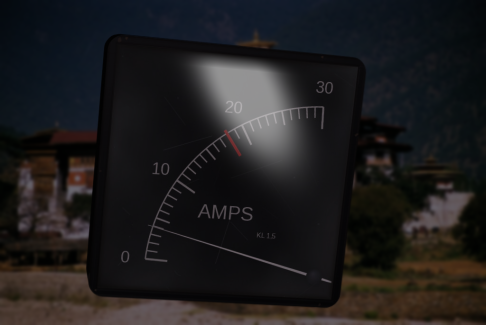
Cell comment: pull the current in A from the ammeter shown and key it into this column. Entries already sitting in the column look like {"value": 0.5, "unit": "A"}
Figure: {"value": 4, "unit": "A"}
